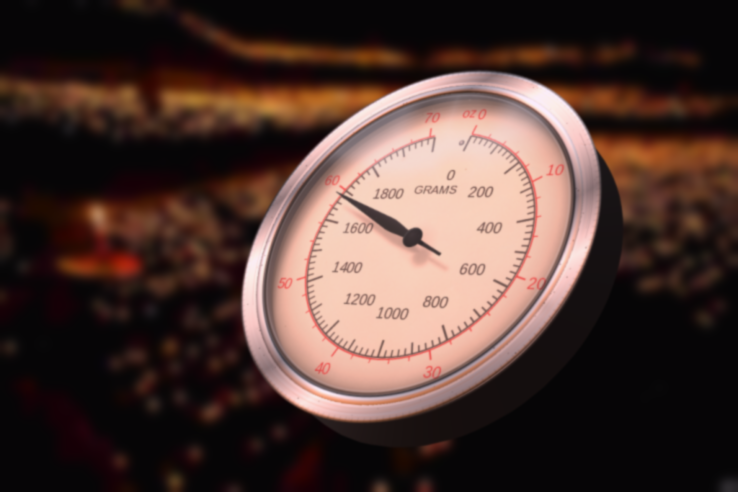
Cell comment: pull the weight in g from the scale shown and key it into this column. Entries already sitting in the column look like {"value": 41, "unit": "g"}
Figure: {"value": 1680, "unit": "g"}
